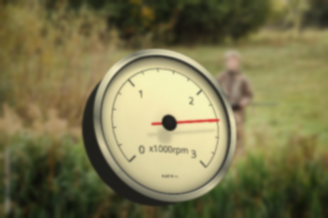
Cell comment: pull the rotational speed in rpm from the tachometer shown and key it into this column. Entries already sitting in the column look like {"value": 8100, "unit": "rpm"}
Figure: {"value": 2400, "unit": "rpm"}
